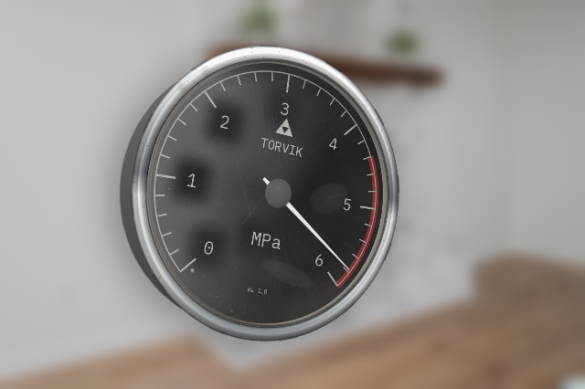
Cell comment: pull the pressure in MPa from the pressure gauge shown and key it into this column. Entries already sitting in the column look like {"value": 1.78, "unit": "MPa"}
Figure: {"value": 5.8, "unit": "MPa"}
